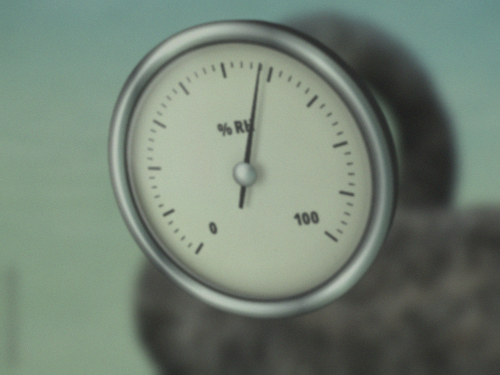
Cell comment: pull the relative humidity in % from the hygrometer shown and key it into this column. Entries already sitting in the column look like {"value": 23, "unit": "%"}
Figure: {"value": 58, "unit": "%"}
